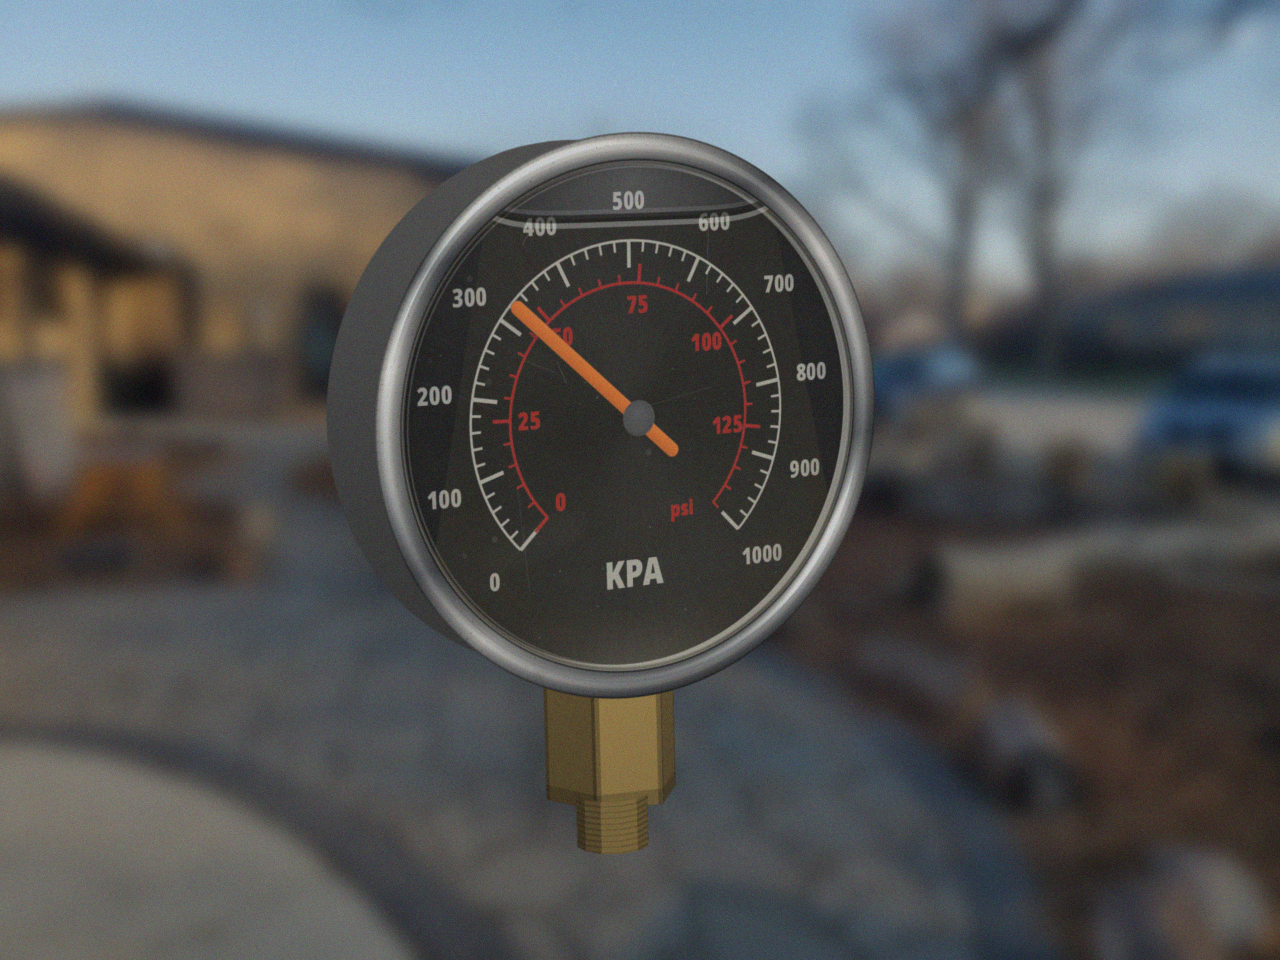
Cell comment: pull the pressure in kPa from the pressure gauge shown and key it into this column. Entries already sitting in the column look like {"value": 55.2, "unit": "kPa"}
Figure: {"value": 320, "unit": "kPa"}
